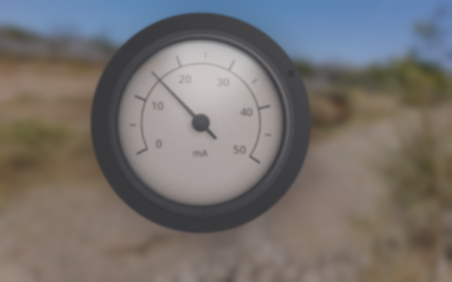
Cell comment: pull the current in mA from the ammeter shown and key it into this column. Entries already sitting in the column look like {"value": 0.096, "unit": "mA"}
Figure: {"value": 15, "unit": "mA"}
